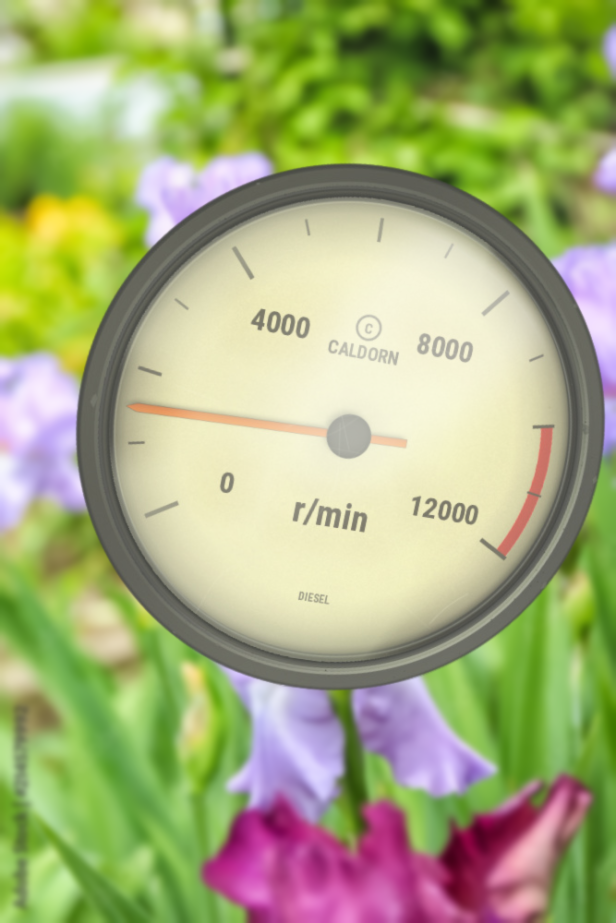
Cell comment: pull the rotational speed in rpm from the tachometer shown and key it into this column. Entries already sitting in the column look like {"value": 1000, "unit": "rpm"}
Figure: {"value": 1500, "unit": "rpm"}
